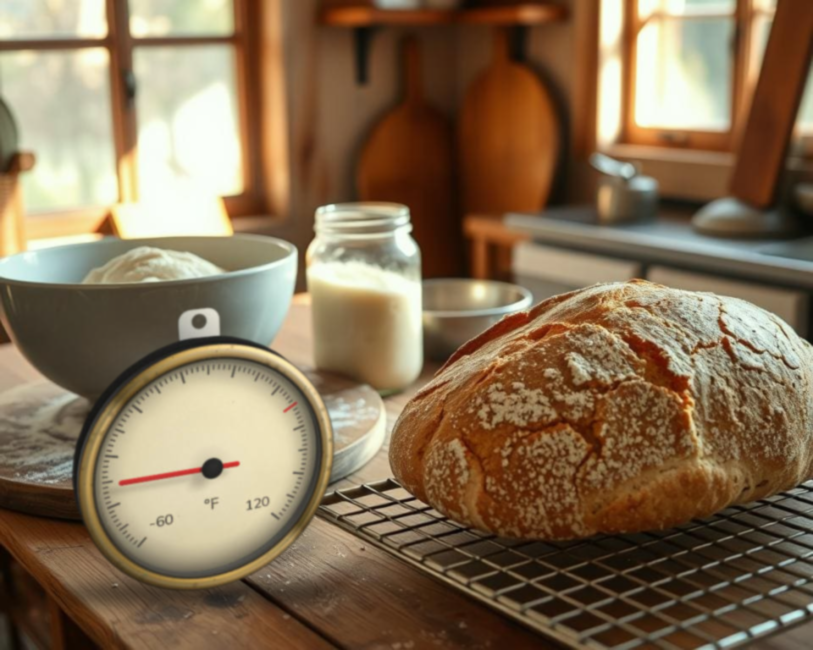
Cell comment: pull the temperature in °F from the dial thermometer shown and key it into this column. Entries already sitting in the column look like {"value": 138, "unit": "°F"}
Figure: {"value": -30, "unit": "°F"}
